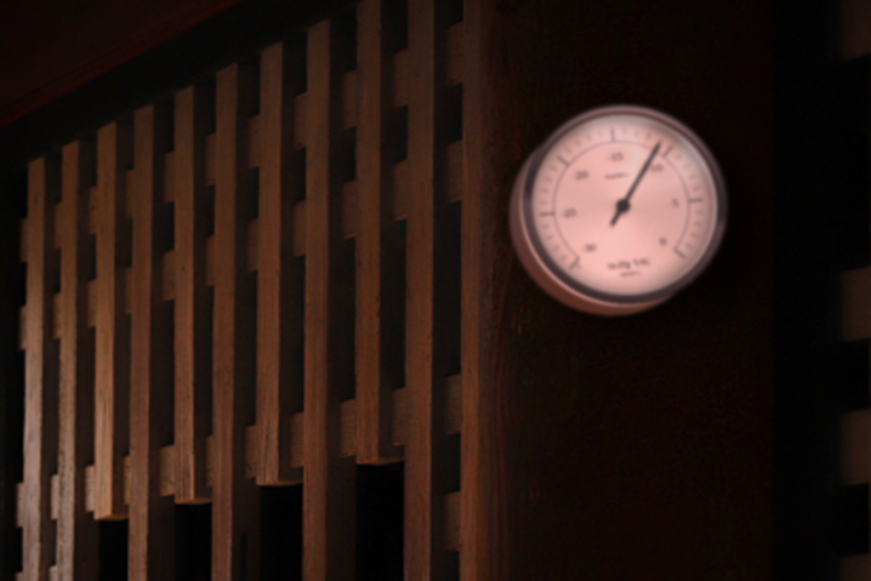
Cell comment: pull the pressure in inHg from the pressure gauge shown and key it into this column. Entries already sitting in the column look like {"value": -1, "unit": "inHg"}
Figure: {"value": -11, "unit": "inHg"}
